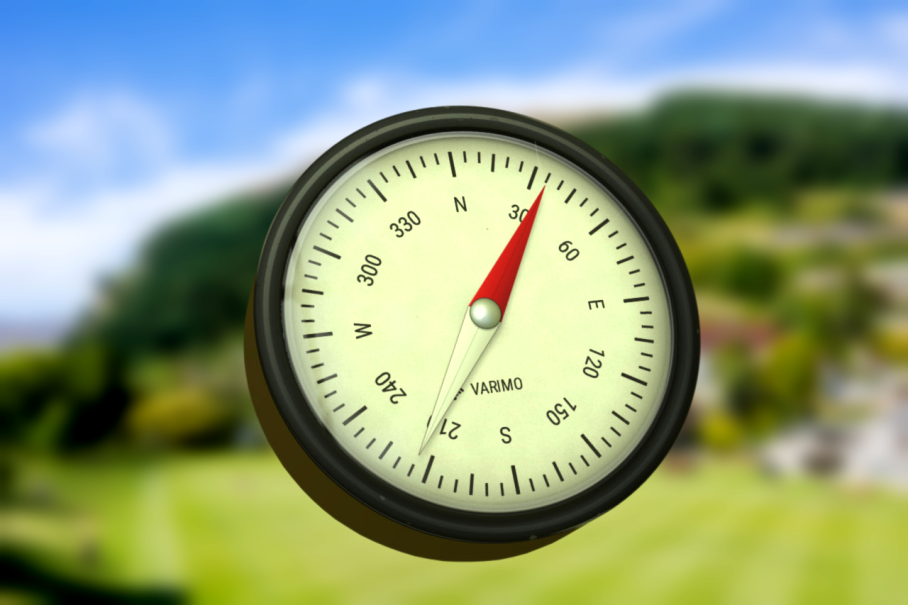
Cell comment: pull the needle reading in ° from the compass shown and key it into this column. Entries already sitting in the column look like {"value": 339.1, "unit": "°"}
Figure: {"value": 35, "unit": "°"}
